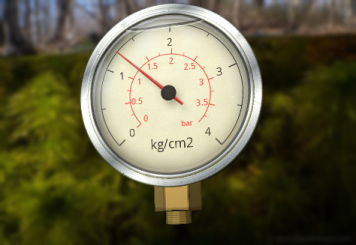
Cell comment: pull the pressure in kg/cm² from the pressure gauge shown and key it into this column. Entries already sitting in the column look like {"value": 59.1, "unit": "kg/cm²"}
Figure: {"value": 1.25, "unit": "kg/cm²"}
